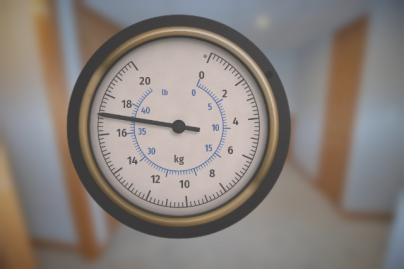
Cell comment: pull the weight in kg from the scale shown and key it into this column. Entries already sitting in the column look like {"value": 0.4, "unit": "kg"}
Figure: {"value": 17, "unit": "kg"}
